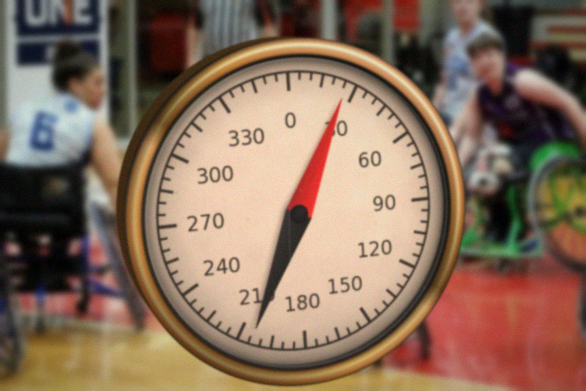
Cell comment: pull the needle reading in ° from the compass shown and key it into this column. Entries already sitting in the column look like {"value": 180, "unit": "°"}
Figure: {"value": 25, "unit": "°"}
